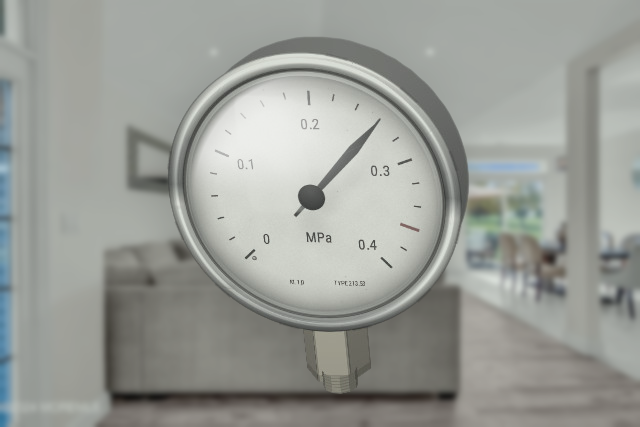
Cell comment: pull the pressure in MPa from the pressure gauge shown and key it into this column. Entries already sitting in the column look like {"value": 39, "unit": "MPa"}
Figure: {"value": 0.26, "unit": "MPa"}
